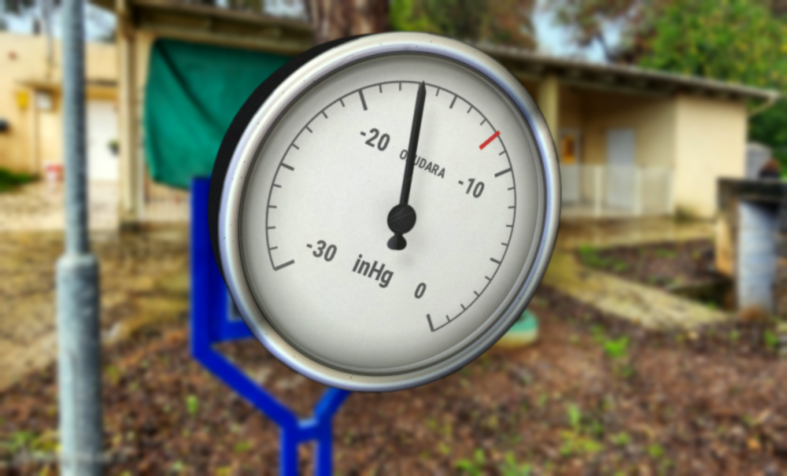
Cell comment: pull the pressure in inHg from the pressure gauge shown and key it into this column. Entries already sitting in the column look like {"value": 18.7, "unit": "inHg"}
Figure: {"value": -17, "unit": "inHg"}
